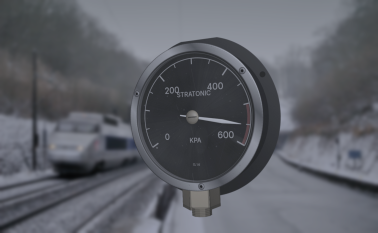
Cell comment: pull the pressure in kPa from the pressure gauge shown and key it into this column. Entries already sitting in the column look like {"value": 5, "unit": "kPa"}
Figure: {"value": 550, "unit": "kPa"}
